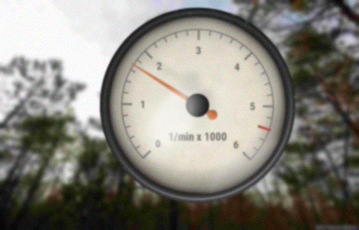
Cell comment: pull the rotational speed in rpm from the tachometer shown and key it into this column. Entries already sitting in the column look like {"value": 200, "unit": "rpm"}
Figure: {"value": 1700, "unit": "rpm"}
